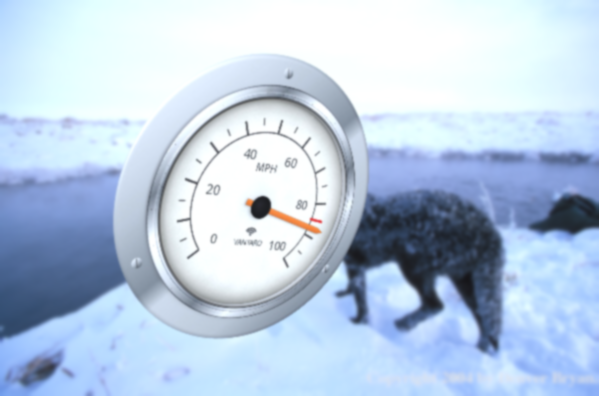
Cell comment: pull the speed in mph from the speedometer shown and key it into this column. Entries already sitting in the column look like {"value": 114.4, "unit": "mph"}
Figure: {"value": 87.5, "unit": "mph"}
